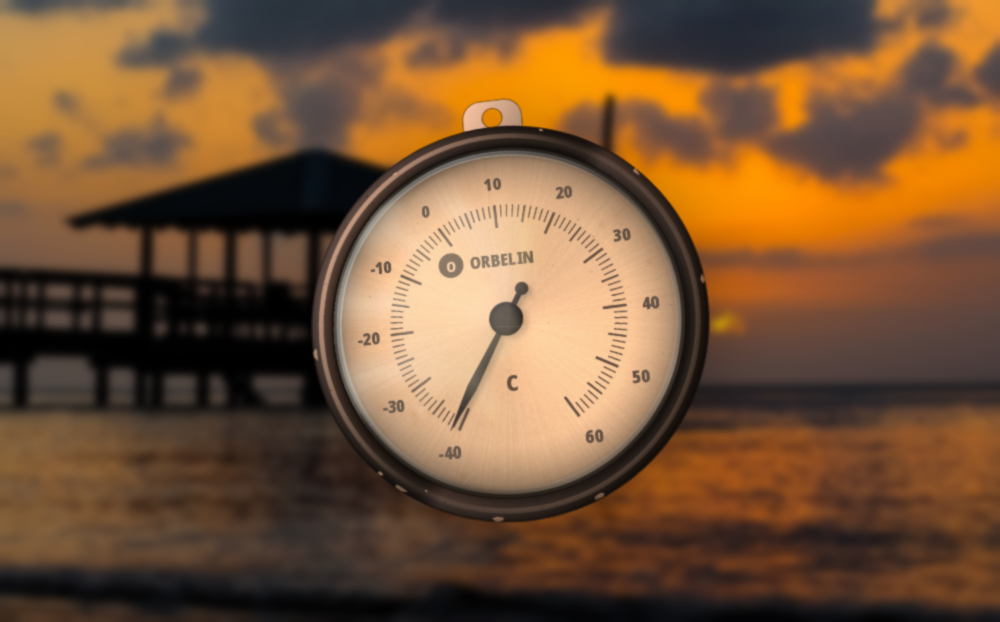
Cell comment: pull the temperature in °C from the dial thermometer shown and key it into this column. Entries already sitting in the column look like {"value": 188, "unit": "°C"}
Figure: {"value": -39, "unit": "°C"}
